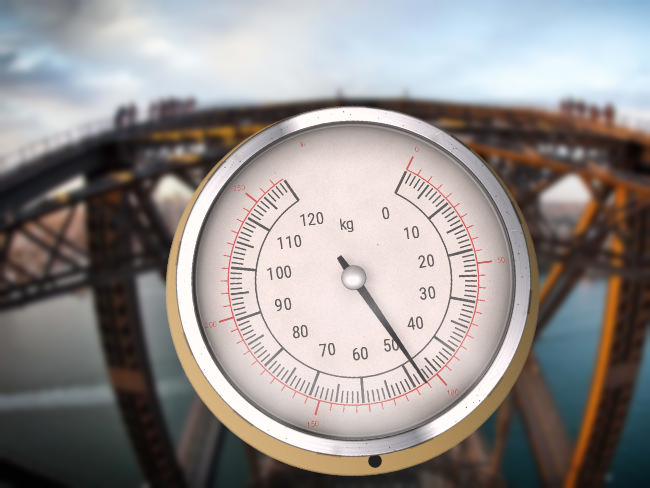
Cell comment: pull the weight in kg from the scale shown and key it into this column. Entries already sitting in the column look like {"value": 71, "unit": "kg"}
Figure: {"value": 48, "unit": "kg"}
